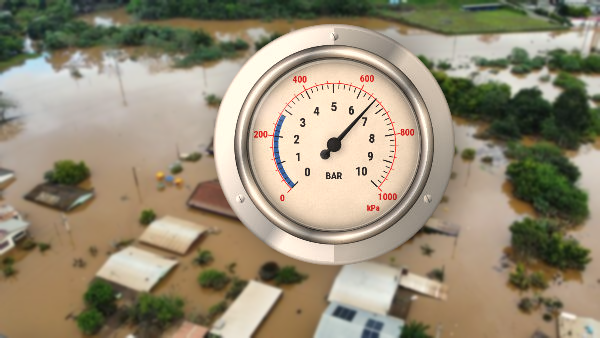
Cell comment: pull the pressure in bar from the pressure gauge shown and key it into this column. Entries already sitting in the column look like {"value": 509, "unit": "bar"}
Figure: {"value": 6.6, "unit": "bar"}
